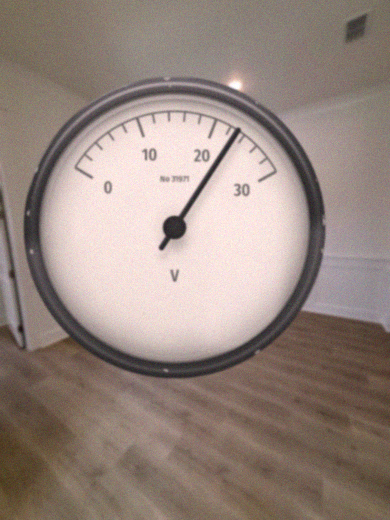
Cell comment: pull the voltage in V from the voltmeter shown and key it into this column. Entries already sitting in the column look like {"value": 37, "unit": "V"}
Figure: {"value": 23, "unit": "V"}
